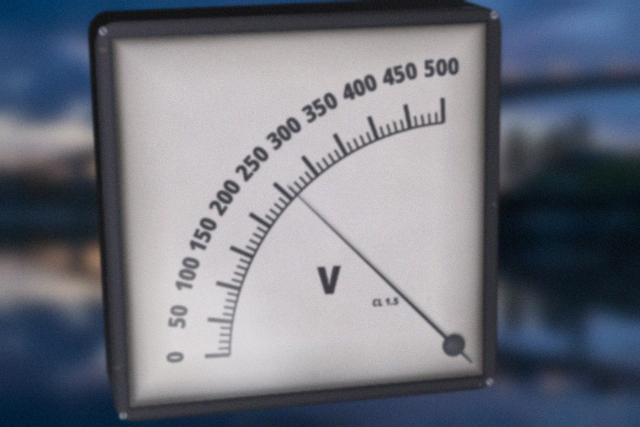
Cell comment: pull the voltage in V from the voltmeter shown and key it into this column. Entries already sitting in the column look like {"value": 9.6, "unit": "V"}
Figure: {"value": 260, "unit": "V"}
